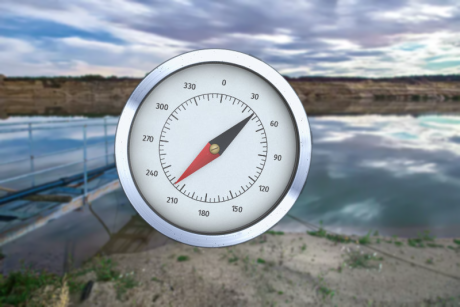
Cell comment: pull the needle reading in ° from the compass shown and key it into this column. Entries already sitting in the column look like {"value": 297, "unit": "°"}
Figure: {"value": 220, "unit": "°"}
